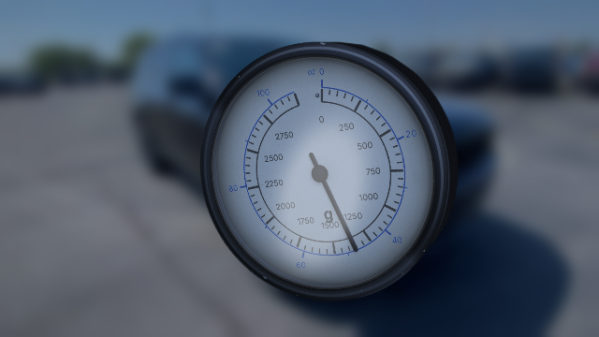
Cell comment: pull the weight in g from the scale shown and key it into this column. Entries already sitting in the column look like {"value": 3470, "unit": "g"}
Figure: {"value": 1350, "unit": "g"}
